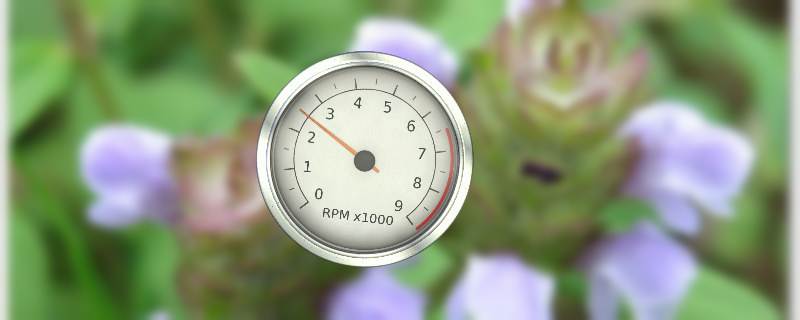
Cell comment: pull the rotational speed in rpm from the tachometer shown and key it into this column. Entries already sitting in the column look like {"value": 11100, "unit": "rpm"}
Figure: {"value": 2500, "unit": "rpm"}
